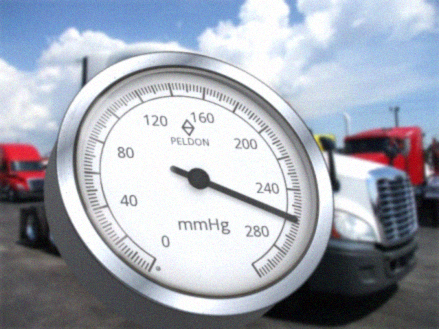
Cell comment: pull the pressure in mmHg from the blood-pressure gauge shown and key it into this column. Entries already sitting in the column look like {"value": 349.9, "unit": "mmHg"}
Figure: {"value": 260, "unit": "mmHg"}
